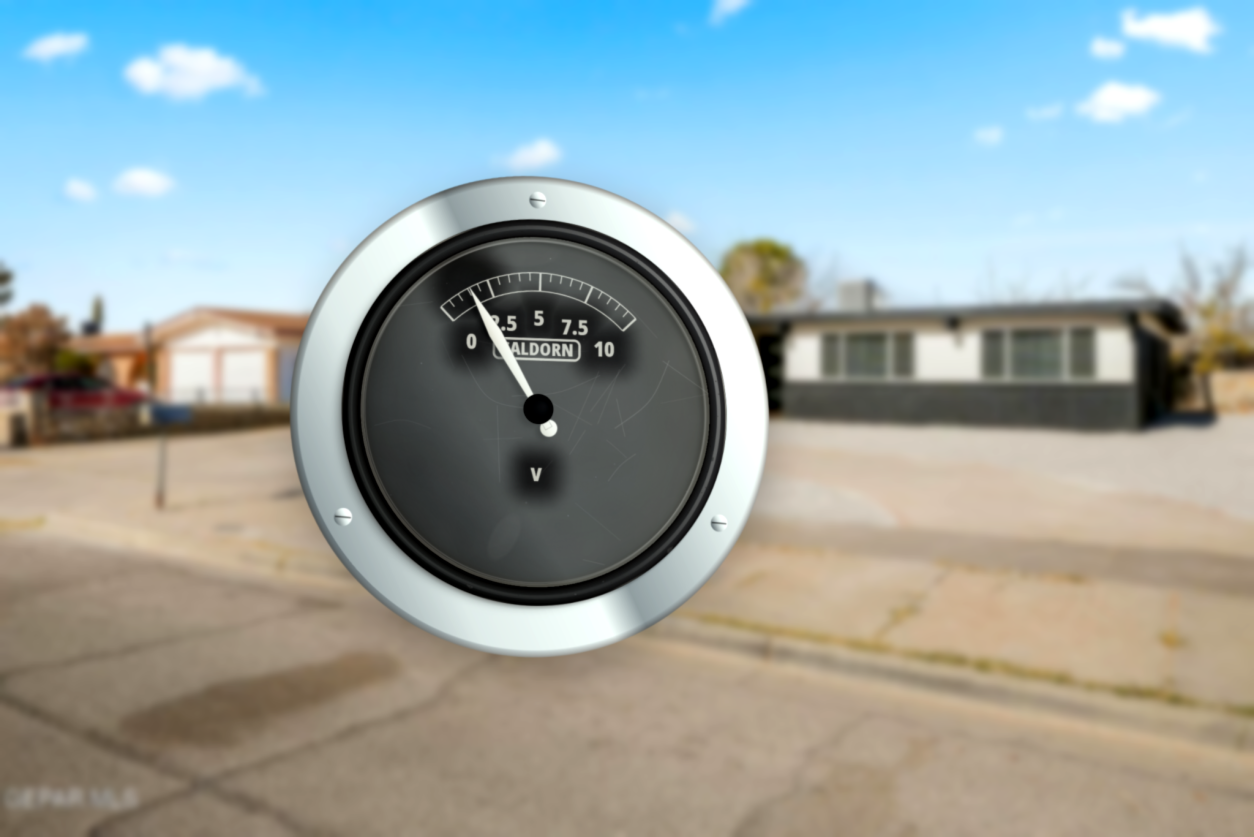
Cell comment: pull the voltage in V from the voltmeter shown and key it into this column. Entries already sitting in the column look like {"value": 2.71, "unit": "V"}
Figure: {"value": 1.5, "unit": "V"}
